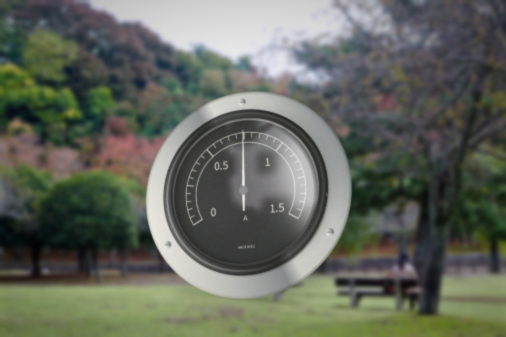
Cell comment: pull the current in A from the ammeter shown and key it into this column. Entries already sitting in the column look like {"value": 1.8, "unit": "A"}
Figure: {"value": 0.75, "unit": "A"}
